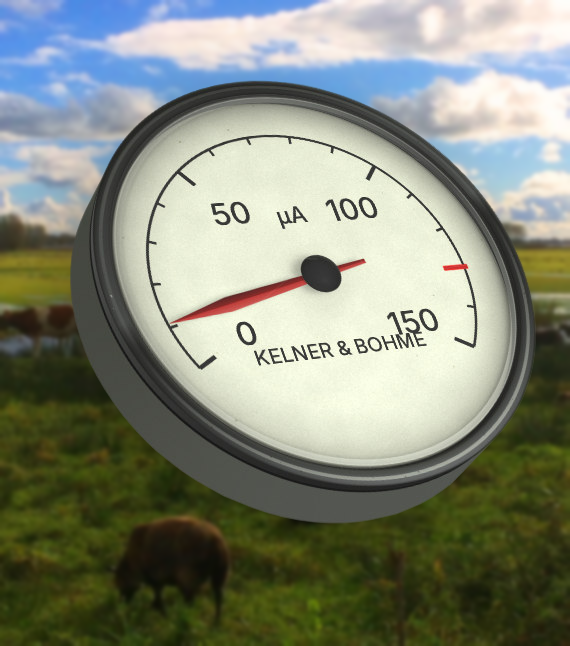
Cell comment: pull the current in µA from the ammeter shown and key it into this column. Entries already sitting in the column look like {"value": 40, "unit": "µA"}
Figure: {"value": 10, "unit": "µA"}
